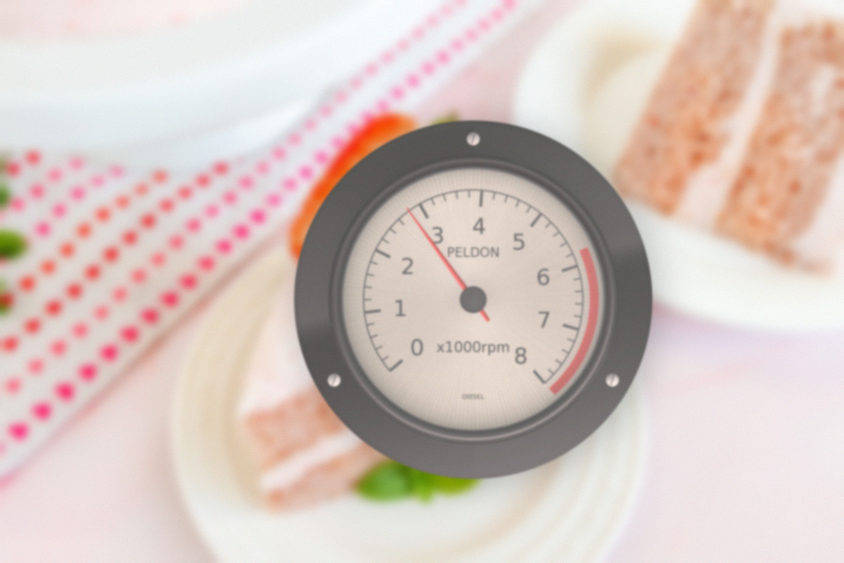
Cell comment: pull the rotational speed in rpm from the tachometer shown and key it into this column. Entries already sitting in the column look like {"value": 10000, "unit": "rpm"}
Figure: {"value": 2800, "unit": "rpm"}
